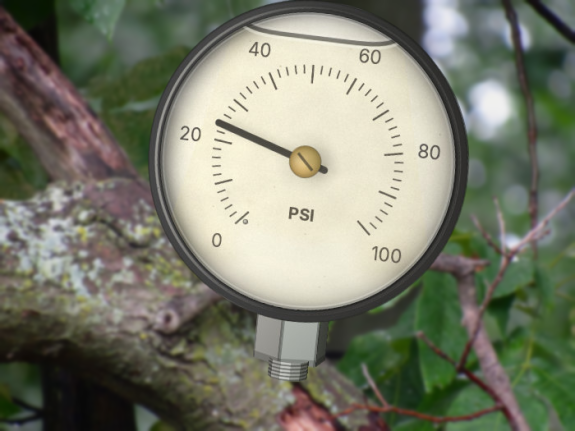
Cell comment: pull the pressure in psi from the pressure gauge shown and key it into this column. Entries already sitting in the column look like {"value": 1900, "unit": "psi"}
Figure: {"value": 24, "unit": "psi"}
